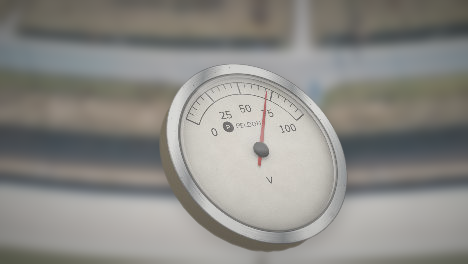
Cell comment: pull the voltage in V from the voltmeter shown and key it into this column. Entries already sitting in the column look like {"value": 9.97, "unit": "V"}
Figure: {"value": 70, "unit": "V"}
